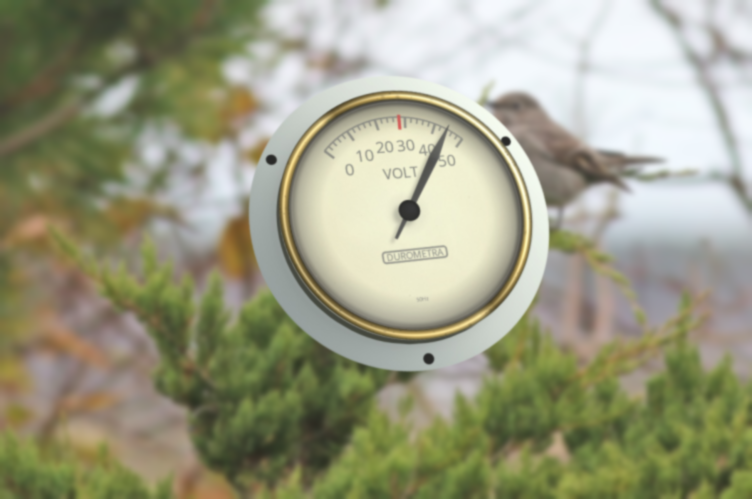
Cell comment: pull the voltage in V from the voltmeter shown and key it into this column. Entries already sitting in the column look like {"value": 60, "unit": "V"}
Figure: {"value": 44, "unit": "V"}
